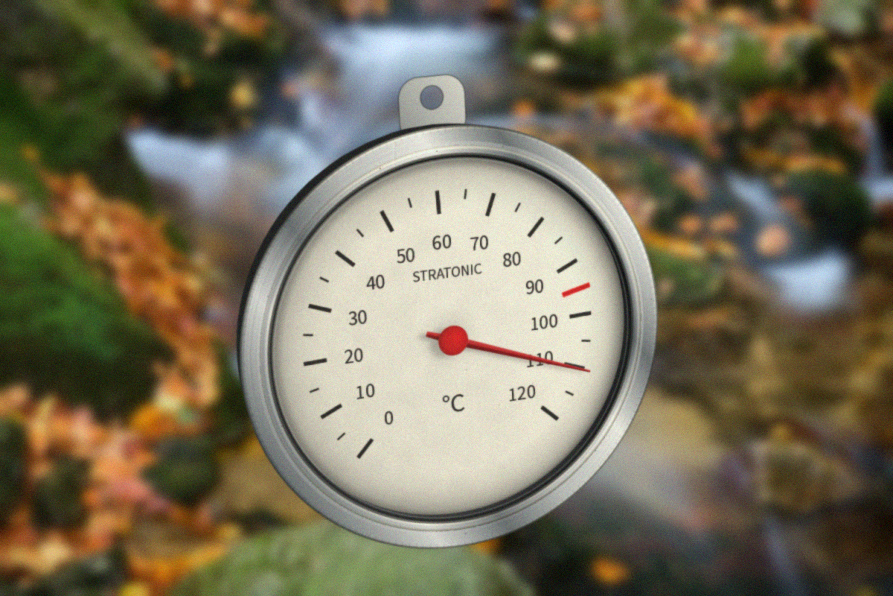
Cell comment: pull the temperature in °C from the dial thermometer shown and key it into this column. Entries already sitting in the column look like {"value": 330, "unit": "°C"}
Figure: {"value": 110, "unit": "°C"}
